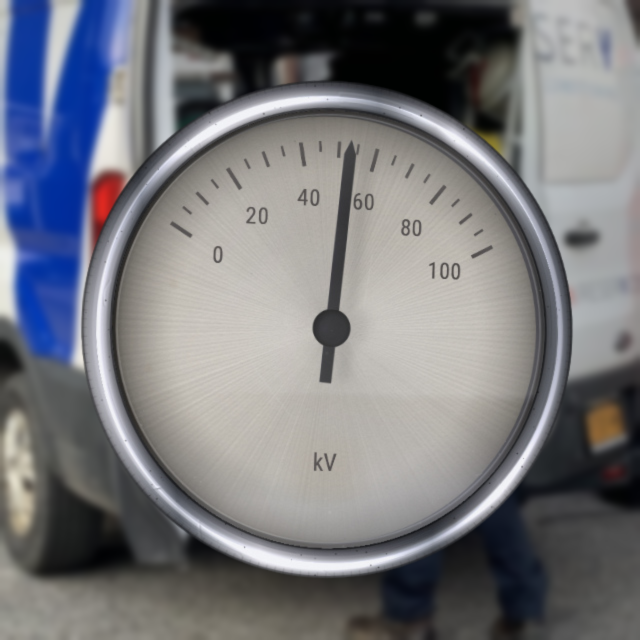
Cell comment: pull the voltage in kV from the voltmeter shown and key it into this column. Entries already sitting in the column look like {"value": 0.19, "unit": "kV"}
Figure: {"value": 52.5, "unit": "kV"}
